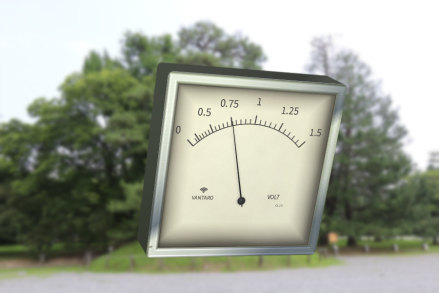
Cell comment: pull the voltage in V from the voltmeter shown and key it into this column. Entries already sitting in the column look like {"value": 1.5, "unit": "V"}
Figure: {"value": 0.75, "unit": "V"}
